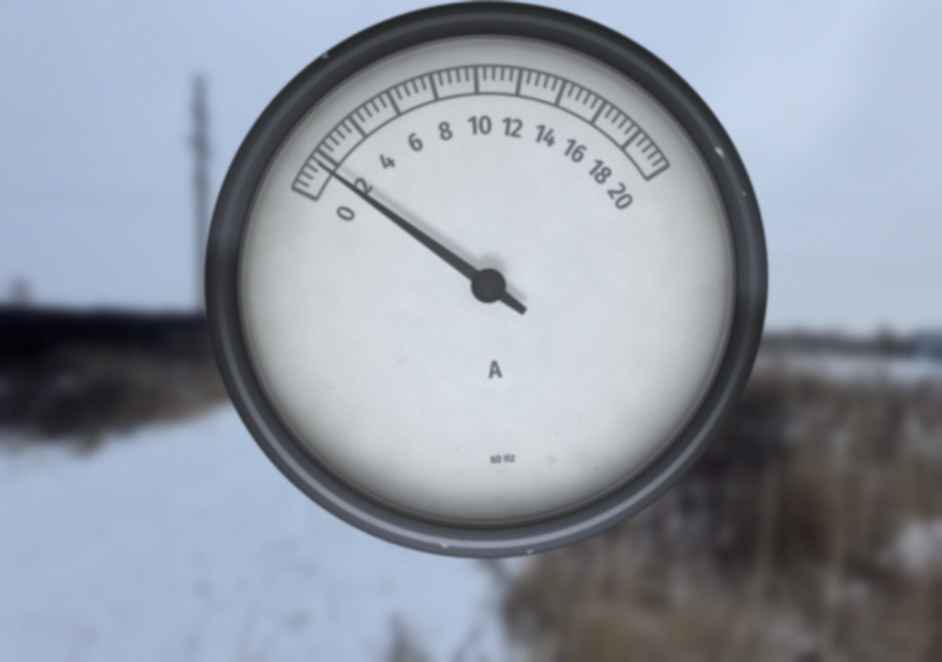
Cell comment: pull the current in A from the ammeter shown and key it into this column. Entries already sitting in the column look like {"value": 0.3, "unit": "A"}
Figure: {"value": 1.6, "unit": "A"}
